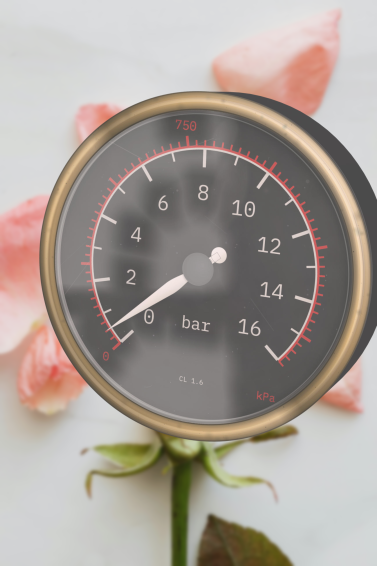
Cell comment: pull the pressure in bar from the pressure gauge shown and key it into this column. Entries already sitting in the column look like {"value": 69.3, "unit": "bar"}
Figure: {"value": 0.5, "unit": "bar"}
